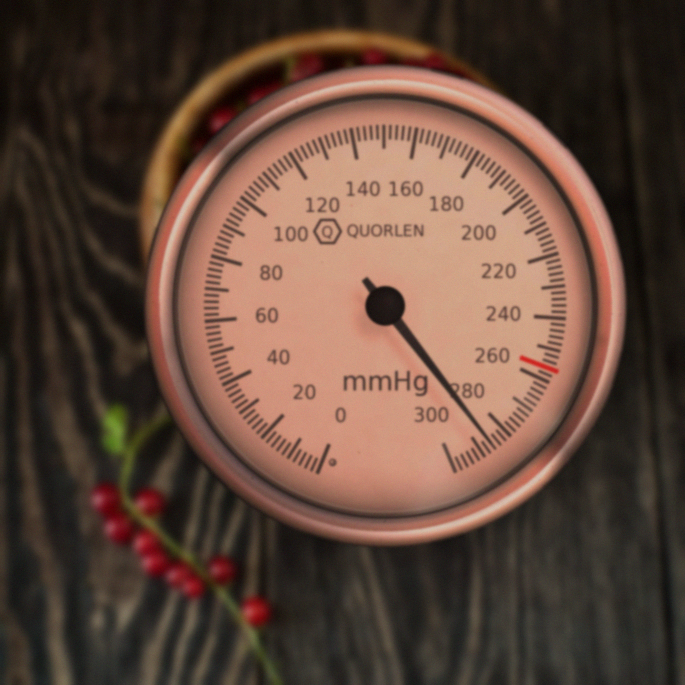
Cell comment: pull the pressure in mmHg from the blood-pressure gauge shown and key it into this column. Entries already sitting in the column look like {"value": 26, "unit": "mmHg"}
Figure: {"value": 286, "unit": "mmHg"}
